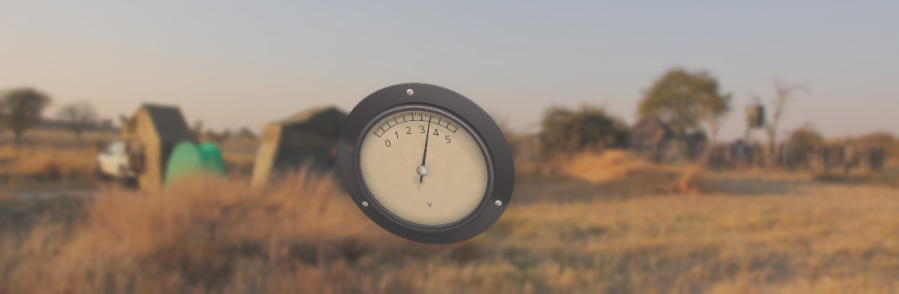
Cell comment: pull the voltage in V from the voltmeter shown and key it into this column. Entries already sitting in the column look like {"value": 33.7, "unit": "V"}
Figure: {"value": 3.5, "unit": "V"}
